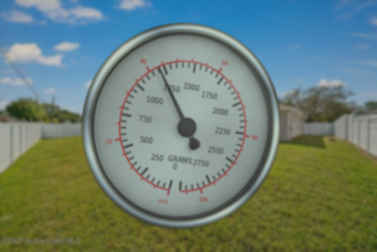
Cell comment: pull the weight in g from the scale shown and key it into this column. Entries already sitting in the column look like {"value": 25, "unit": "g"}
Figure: {"value": 1200, "unit": "g"}
